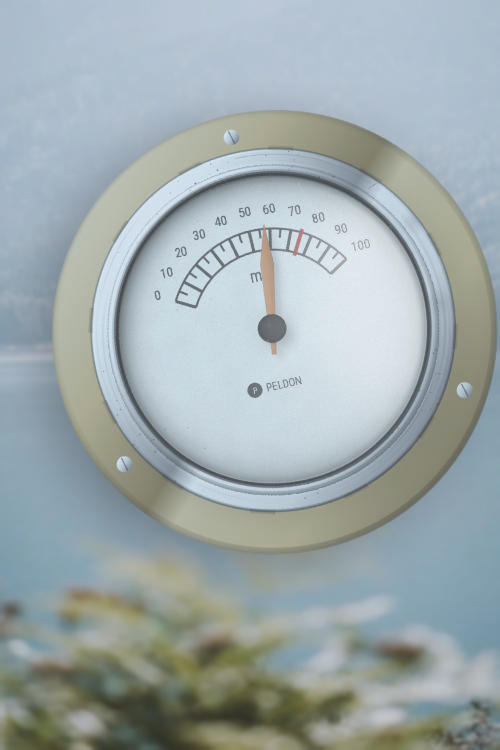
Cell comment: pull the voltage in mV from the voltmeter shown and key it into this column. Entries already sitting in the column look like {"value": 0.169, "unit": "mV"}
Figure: {"value": 57.5, "unit": "mV"}
